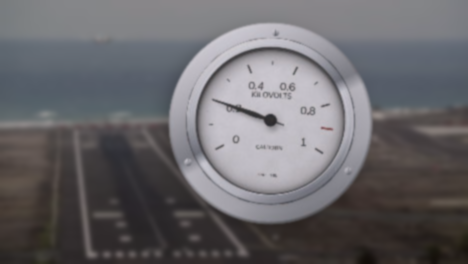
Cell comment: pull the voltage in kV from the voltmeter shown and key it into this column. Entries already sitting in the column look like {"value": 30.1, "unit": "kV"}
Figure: {"value": 0.2, "unit": "kV"}
